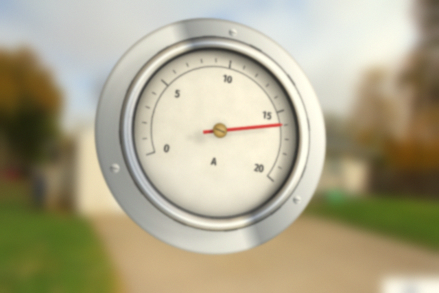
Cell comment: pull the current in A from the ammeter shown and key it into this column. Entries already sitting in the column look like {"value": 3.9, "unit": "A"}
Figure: {"value": 16, "unit": "A"}
